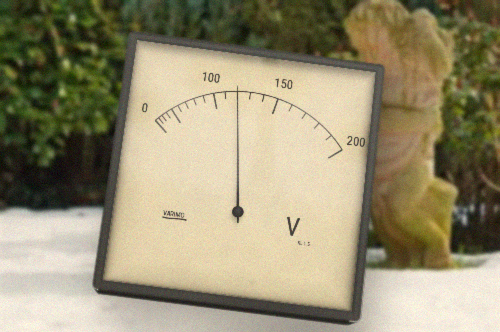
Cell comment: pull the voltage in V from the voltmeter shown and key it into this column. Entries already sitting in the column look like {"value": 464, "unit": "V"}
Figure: {"value": 120, "unit": "V"}
